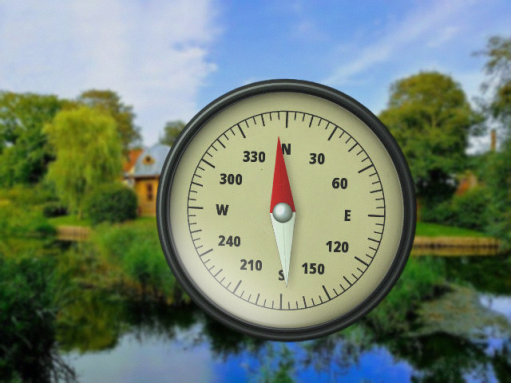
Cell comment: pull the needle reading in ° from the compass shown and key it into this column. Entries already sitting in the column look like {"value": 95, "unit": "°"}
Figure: {"value": 355, "unit": "°"}
